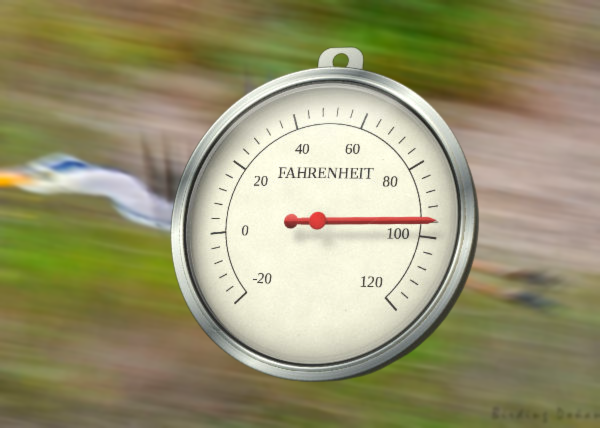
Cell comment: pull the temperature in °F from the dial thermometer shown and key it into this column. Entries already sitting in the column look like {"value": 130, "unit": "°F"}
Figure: {"value": 96, "unit": "°F"}
